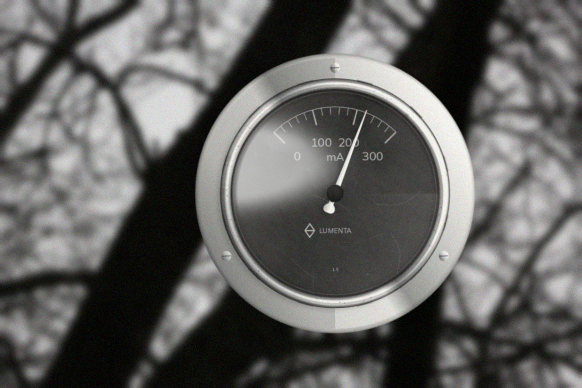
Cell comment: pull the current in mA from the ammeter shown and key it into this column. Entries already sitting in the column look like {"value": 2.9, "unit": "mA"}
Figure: {"value": 220, "unit": "mA"}
